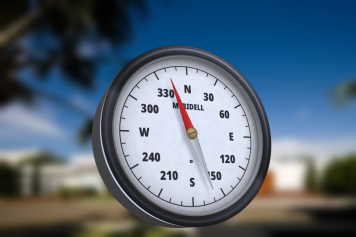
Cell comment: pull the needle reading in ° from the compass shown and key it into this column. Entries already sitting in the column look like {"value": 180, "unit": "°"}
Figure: {"value": 340, "unit": "°"}
